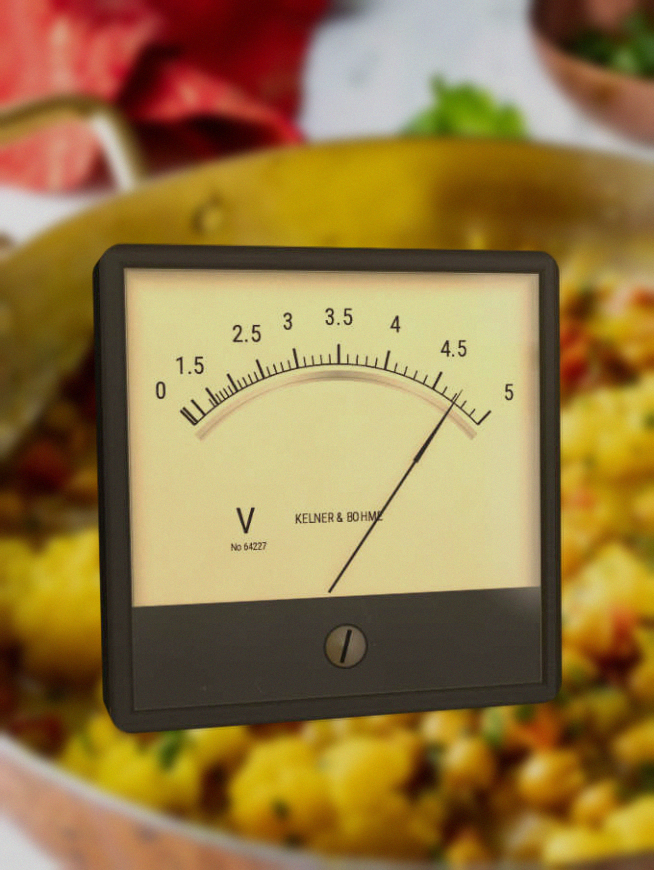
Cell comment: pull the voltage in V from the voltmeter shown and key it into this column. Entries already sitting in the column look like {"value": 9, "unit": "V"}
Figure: {"value": 4.7, "unit": "V"}
